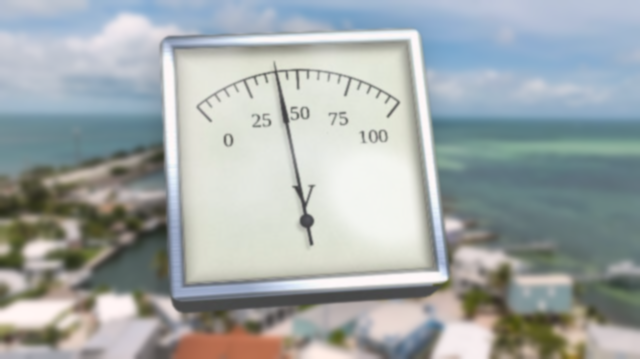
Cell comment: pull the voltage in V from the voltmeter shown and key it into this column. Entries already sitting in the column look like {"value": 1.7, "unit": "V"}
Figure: {"value": 40, "unit": "V"}
